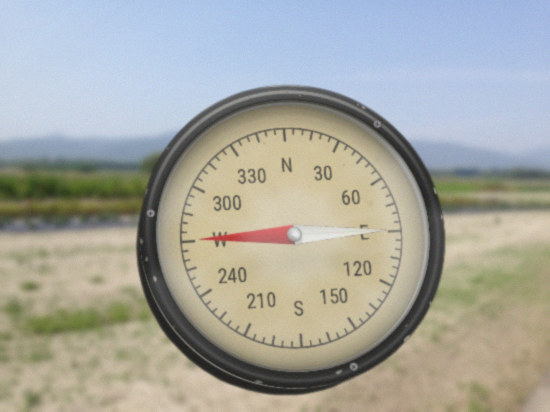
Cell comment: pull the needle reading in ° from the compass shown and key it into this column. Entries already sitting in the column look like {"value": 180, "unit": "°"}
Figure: {"value": 270, "unit": "°"}
